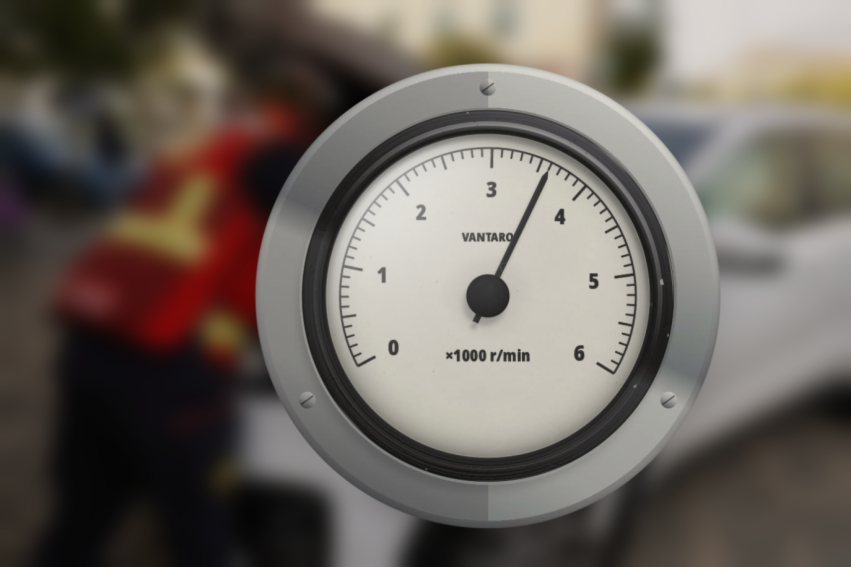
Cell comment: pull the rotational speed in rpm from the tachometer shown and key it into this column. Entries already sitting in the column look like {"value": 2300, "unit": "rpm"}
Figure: {"value": 3600, "unit": "rpm"}
